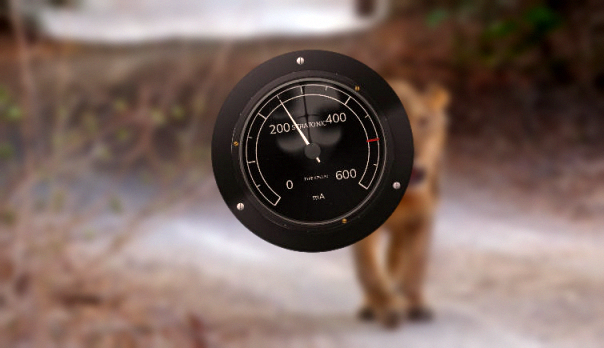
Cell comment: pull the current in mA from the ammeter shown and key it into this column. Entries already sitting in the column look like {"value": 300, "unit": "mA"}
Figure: {"value": 250, "unit": "mA"}
